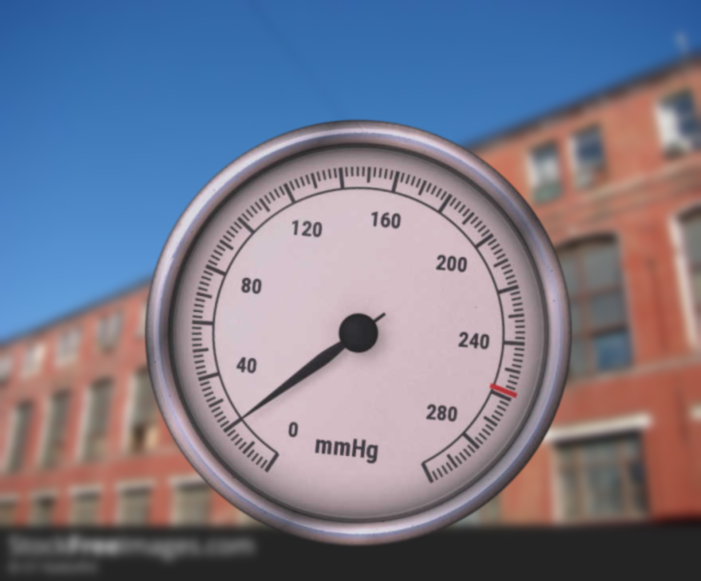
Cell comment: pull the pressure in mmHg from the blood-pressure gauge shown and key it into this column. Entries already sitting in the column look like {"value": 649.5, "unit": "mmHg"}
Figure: {"value": 20, "unit": "mmHg"}
